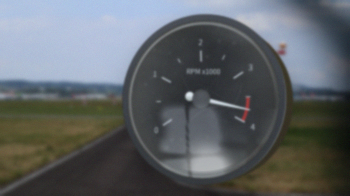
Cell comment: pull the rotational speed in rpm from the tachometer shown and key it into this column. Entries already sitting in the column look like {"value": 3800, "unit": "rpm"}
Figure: {"value": 3750, "unit": "rpm"}
